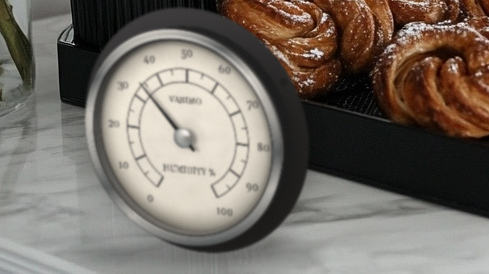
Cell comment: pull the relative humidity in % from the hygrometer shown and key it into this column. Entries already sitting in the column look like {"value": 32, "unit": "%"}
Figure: {"value": 35, "unit": "%"}
